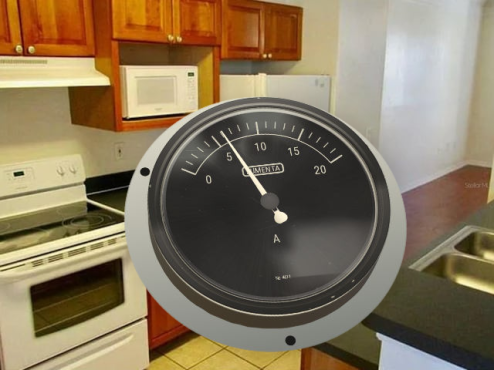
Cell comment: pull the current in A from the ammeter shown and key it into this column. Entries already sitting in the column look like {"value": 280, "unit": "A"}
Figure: {"value": 6, "unit": "A"}
